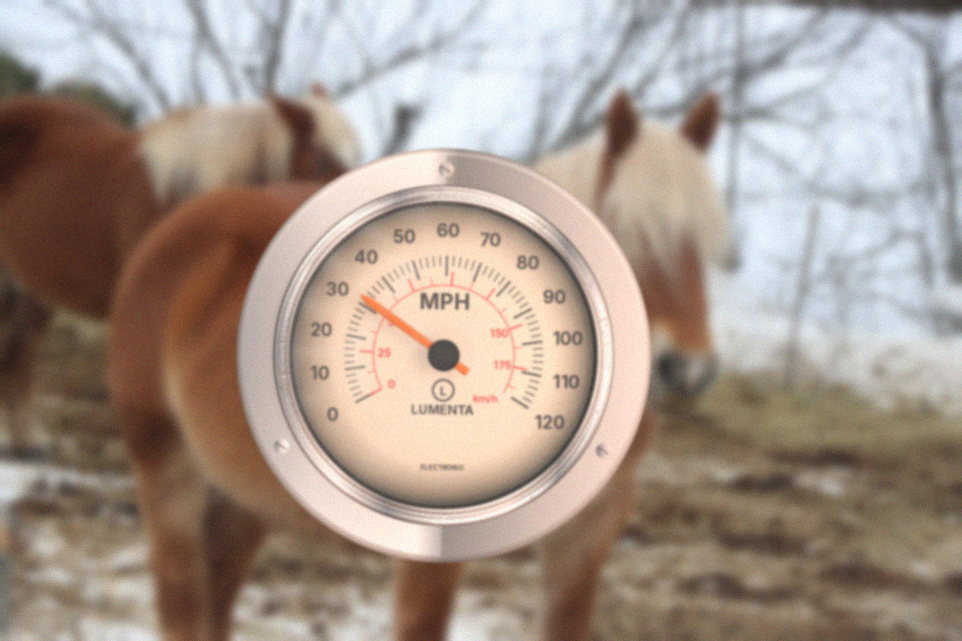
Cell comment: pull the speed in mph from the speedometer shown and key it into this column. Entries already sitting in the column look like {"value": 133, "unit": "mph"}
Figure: {"value": 32, "unit": "mph"}
